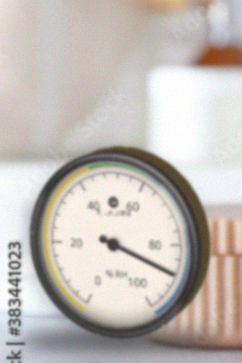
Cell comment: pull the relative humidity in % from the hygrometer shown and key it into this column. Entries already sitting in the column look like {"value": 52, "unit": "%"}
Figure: {"value": 88, "unit": "%"}
